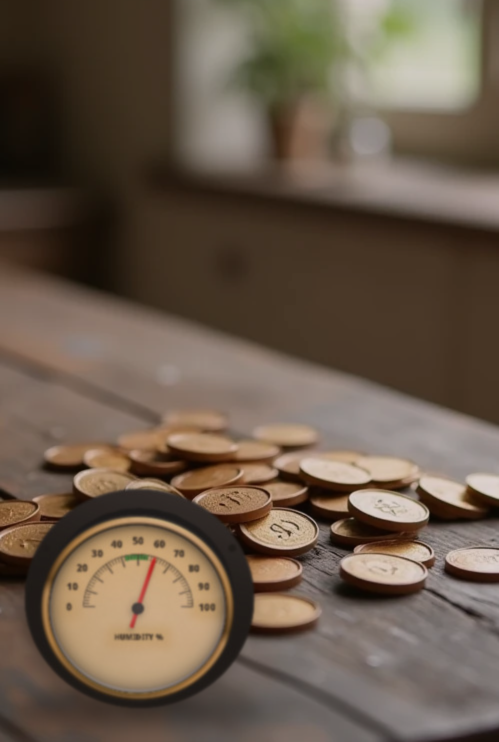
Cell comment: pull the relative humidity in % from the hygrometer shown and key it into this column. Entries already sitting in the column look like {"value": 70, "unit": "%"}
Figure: {"value": 60, "unit": "%"}
